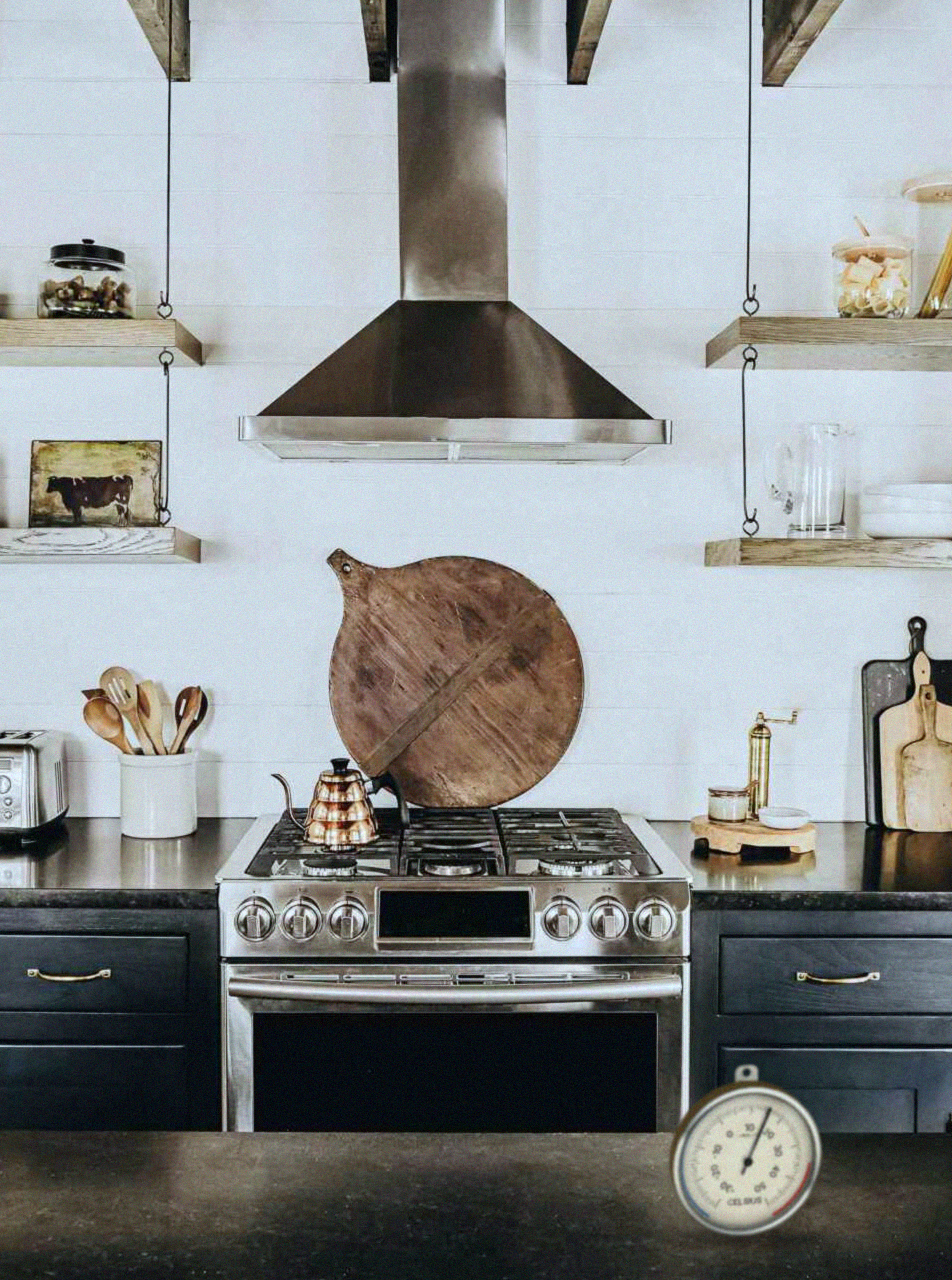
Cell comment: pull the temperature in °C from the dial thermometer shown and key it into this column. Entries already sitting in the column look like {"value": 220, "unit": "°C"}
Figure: {"value": 15, "unit": "°C"}
